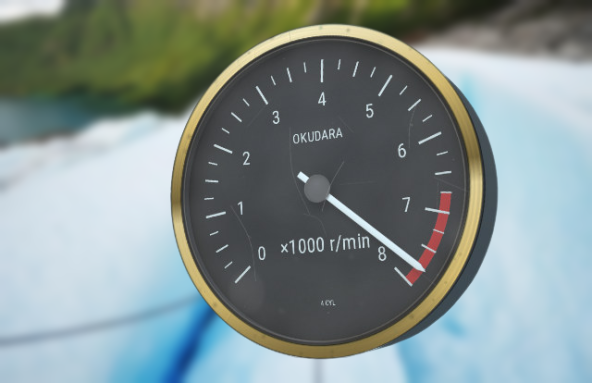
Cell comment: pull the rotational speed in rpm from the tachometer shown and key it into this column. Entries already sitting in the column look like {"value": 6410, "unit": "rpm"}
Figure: {"value": 7750, "unit": "rpm"}
